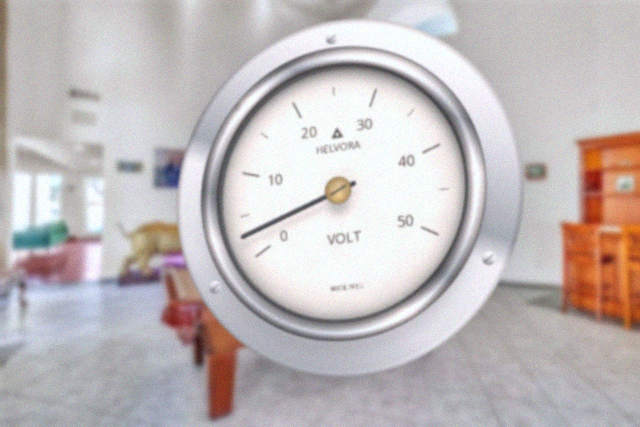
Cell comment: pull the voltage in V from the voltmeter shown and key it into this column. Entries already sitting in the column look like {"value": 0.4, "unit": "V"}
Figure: {"value": 2.5, "unit": "V"}
